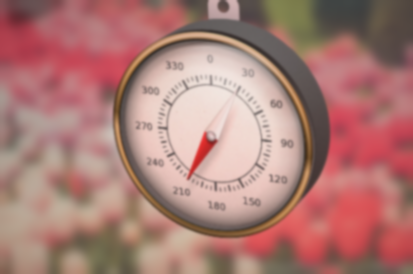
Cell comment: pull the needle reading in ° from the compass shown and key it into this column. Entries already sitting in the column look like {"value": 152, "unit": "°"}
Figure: {"value": 210, "unit": "°"}
